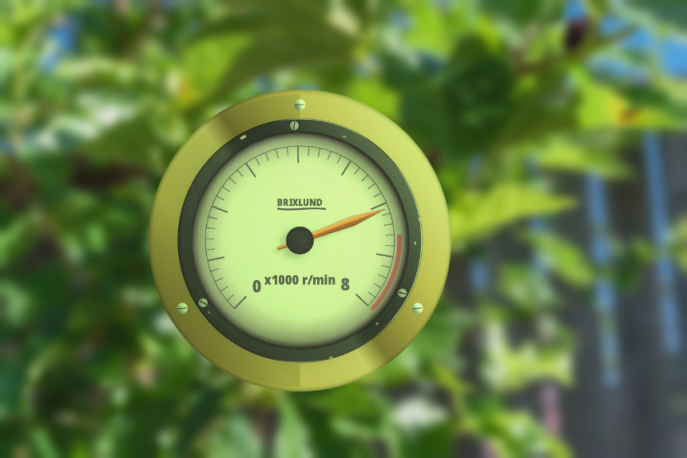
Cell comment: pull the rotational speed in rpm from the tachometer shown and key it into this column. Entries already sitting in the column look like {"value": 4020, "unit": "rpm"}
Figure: {"value": 6100, "unit": "rpm"}
